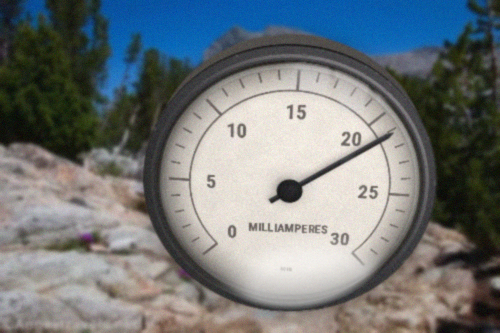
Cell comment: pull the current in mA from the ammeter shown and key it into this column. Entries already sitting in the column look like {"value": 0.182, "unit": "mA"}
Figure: {"value": 21, "unit": "mA"}
